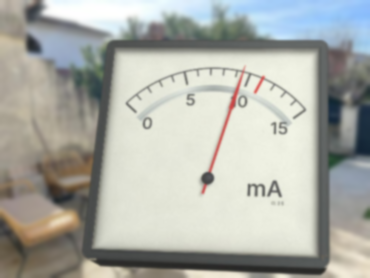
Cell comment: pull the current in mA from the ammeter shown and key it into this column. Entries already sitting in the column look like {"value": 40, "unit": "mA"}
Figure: {"value": 9.5, "unit": "mA"}
